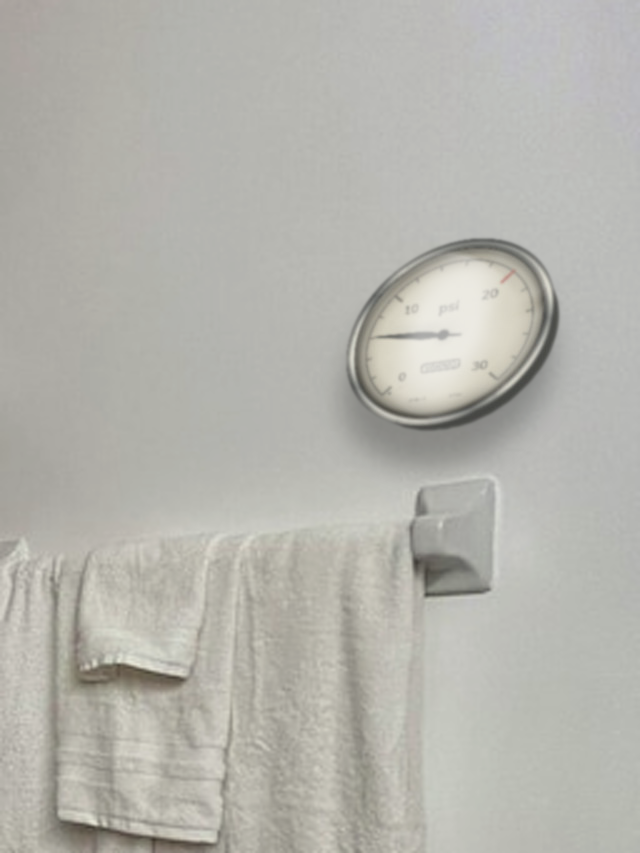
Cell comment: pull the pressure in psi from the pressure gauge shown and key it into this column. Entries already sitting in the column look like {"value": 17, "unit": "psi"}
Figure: {"value": 6, "unit": "psi"}
